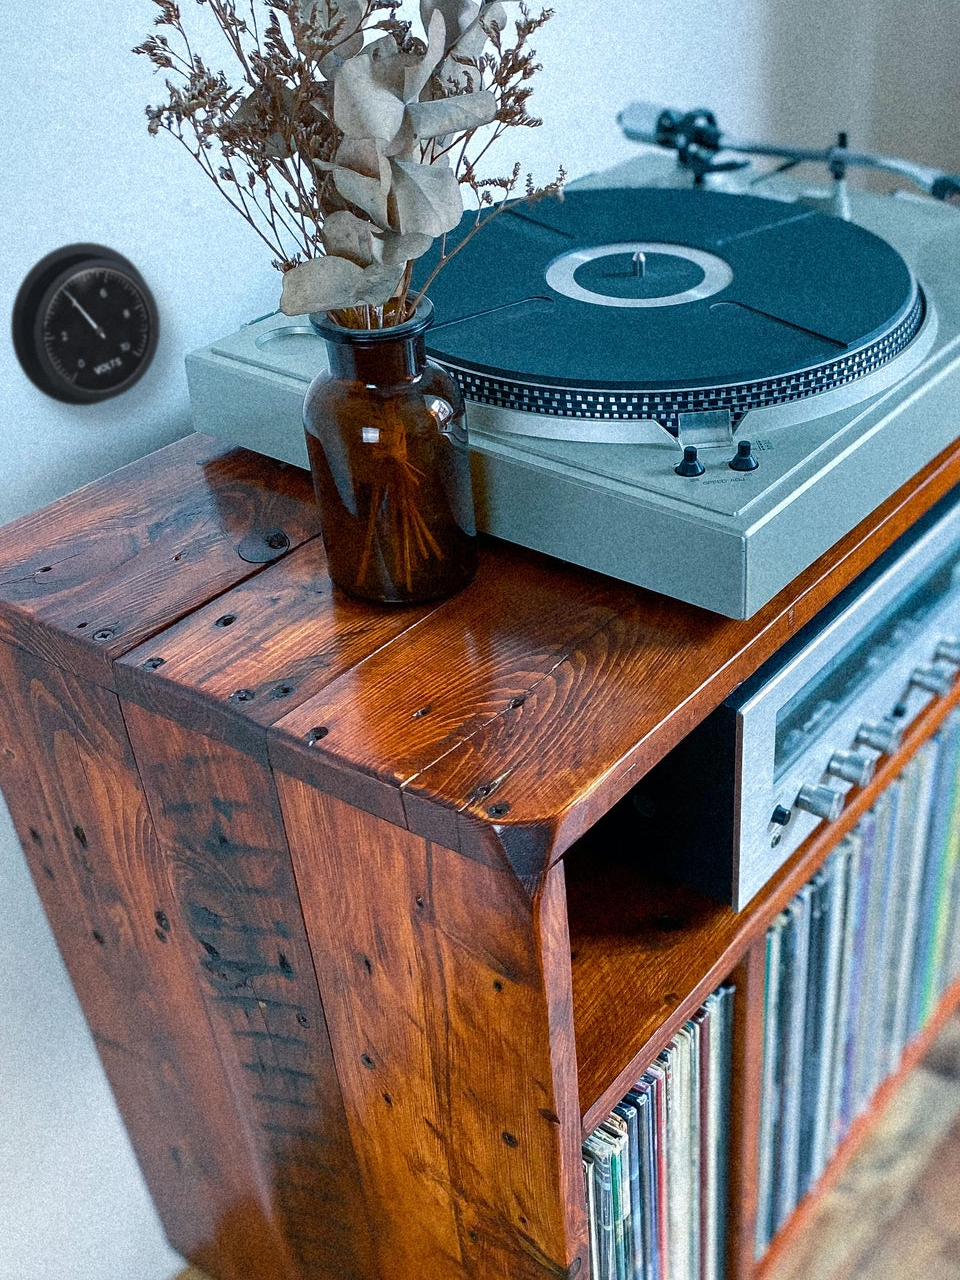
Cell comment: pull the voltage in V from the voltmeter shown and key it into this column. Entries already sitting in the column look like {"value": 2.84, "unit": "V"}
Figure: {"value": 4, "unit": "V"}
